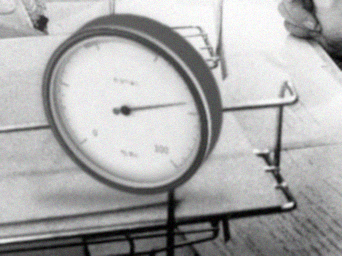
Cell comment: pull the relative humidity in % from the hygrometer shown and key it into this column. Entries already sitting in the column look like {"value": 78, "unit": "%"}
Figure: {"value": 76, "unit": "%"}
